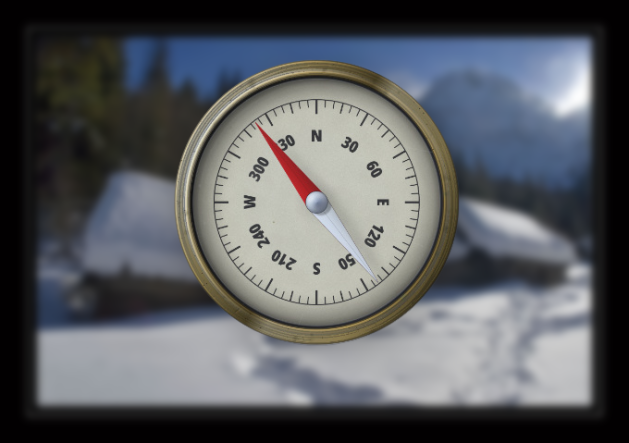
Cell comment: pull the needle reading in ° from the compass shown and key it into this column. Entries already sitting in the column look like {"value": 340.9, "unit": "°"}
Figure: {"value": 322.5, "unit": "°"}
